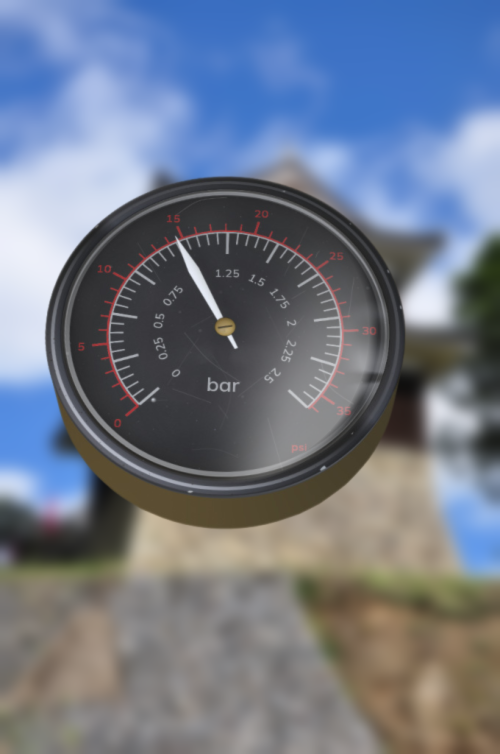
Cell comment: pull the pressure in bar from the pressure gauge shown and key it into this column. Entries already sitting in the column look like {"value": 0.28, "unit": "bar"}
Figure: {"value": 1, "unit": "bar"}
